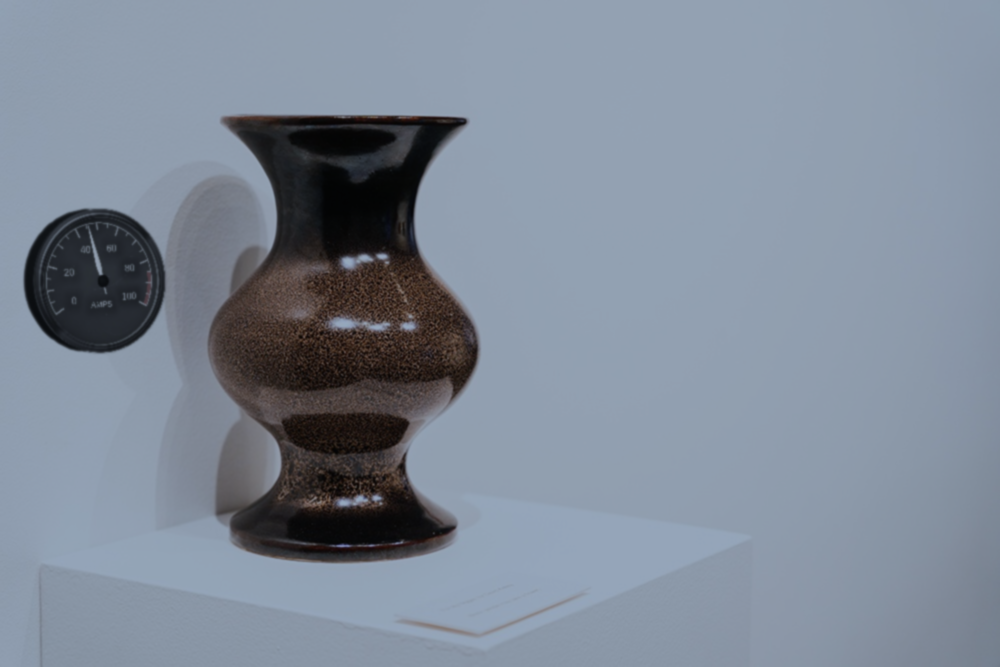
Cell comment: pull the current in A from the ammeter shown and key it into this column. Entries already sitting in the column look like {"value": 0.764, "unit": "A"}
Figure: {"value": 45, "unit": "A"}
